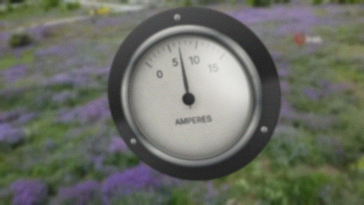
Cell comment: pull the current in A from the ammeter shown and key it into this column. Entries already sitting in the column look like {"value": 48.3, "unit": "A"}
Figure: {"value": 7, "unit": "A"}
